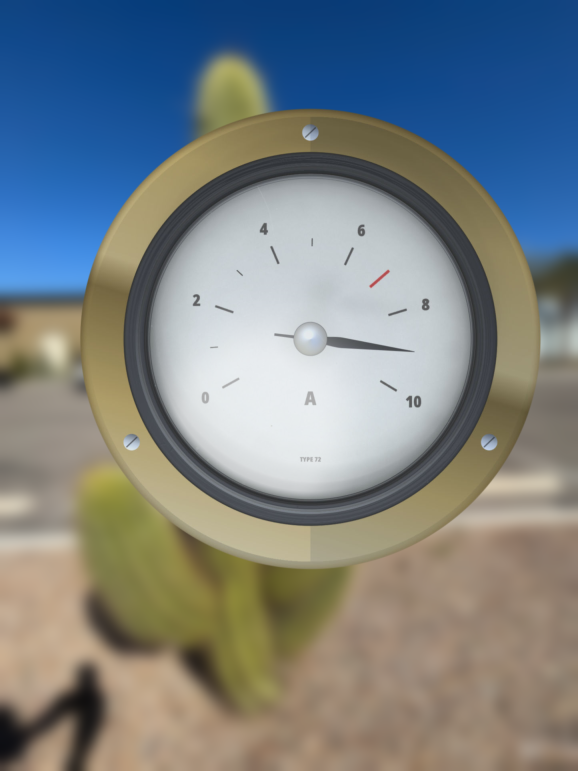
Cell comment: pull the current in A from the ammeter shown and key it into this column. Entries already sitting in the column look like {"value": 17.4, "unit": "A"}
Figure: {"value": 9, "unit": "A"}
